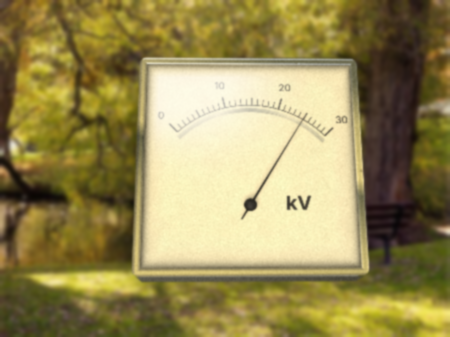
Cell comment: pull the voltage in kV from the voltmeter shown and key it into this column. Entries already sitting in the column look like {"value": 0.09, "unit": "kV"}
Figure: {"value": 25, "unit": "kV"}
